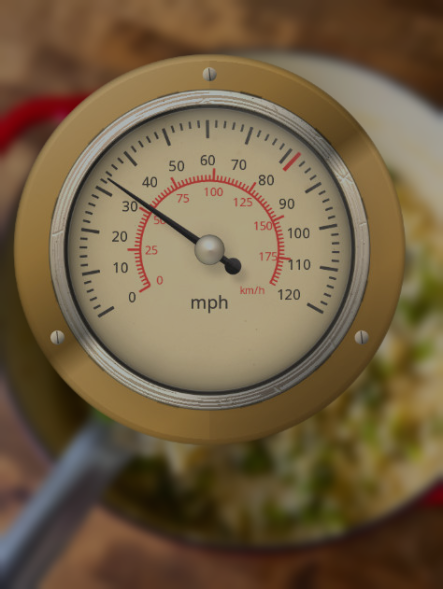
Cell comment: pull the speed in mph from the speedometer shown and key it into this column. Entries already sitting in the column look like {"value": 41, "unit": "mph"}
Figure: {"value": 33, "unit": "mph"}
